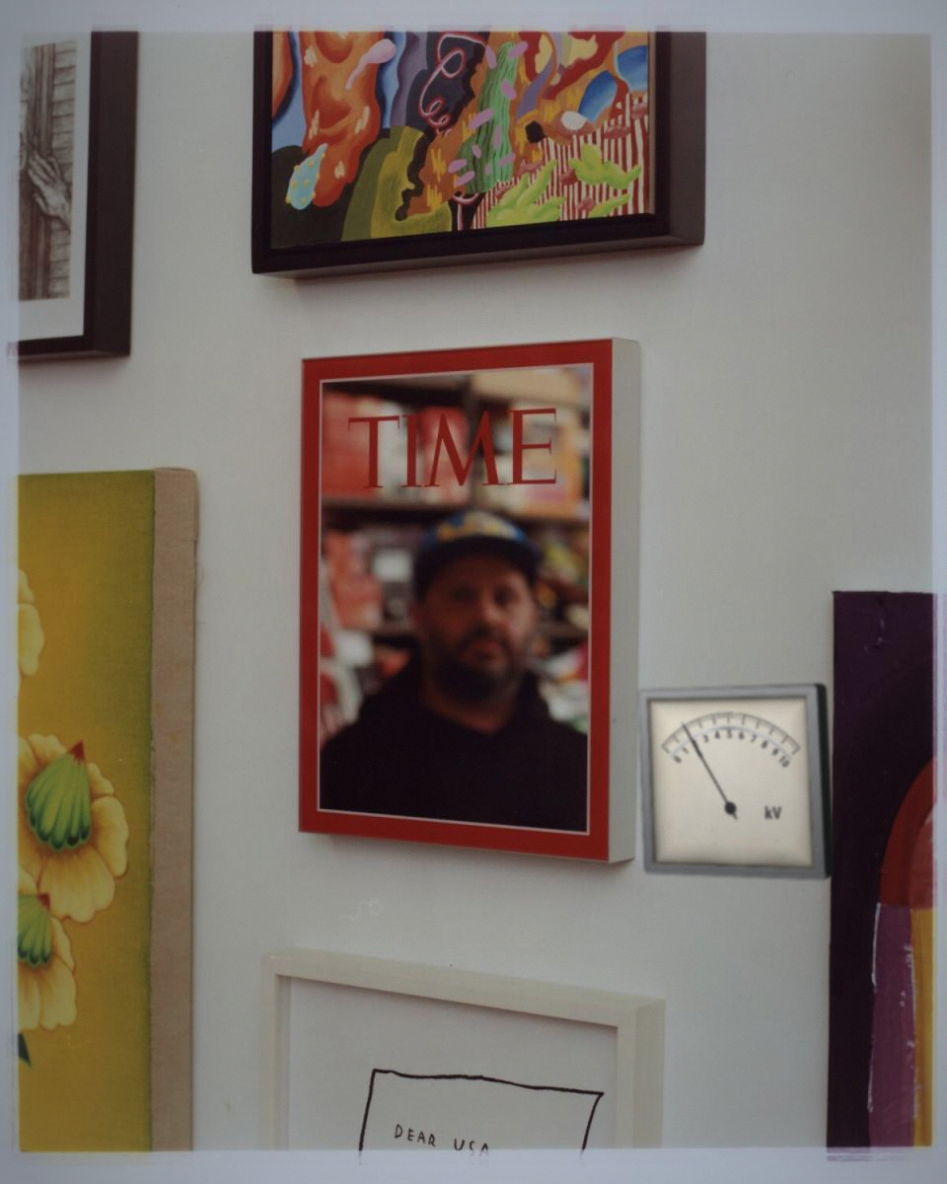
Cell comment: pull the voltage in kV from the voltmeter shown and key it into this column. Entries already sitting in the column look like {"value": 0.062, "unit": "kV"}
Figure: {"value": 2, "unit": "kV"}
